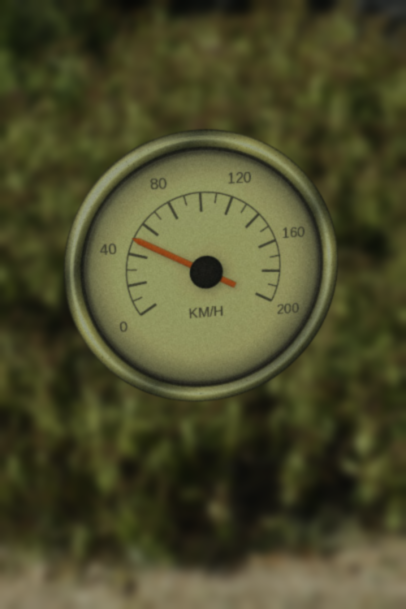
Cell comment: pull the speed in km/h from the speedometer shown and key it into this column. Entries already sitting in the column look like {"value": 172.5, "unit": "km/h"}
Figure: {"value": 50, "unit": "km/h"}
